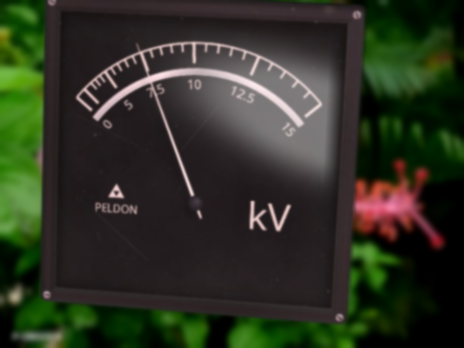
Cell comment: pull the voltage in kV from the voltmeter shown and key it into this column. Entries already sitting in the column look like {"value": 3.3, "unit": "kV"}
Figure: {"value": 7.5, "unit": "kV"}
